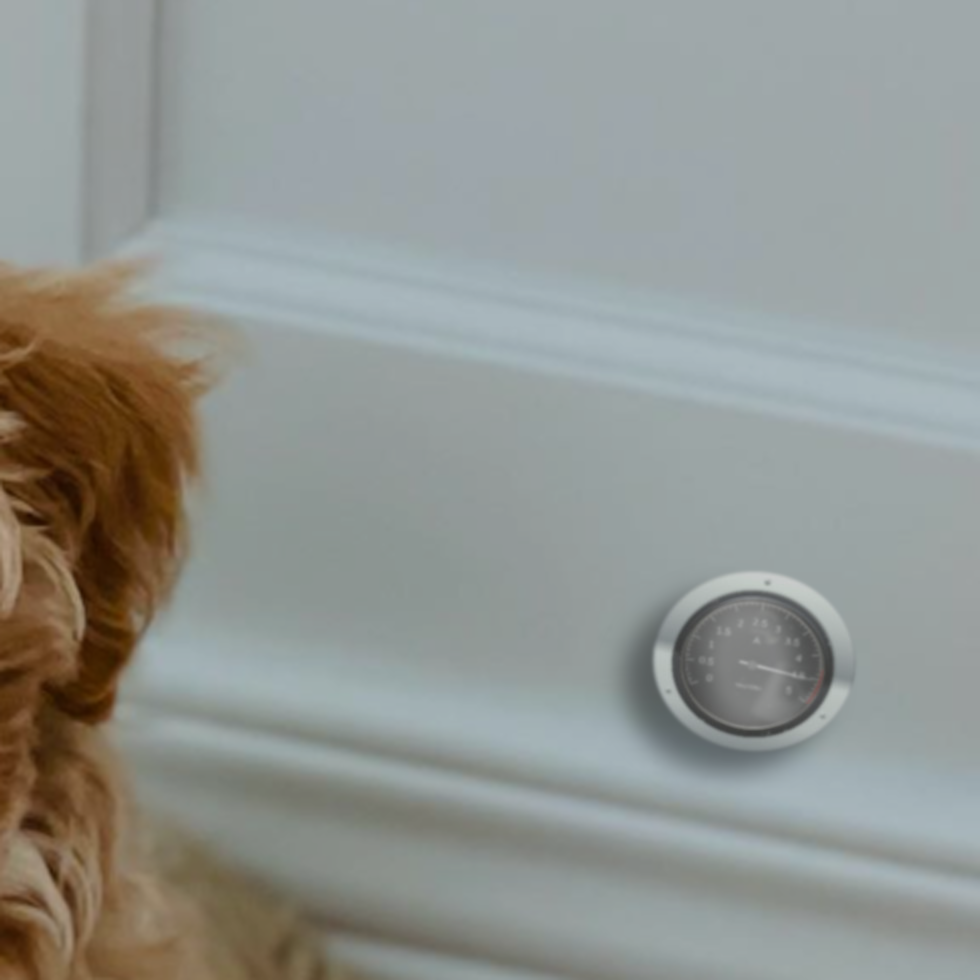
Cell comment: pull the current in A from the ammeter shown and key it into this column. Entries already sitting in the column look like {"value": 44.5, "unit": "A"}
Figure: {"value": 4.5, "unit": "A"}
